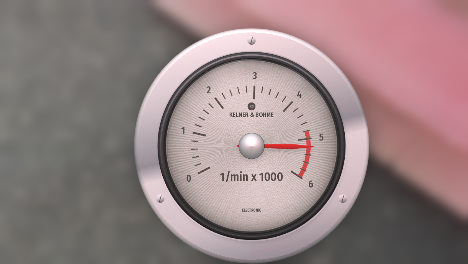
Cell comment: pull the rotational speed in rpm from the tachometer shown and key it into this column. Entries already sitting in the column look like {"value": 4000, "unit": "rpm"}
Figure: {"value": 5200, "unit": "rpm"}
